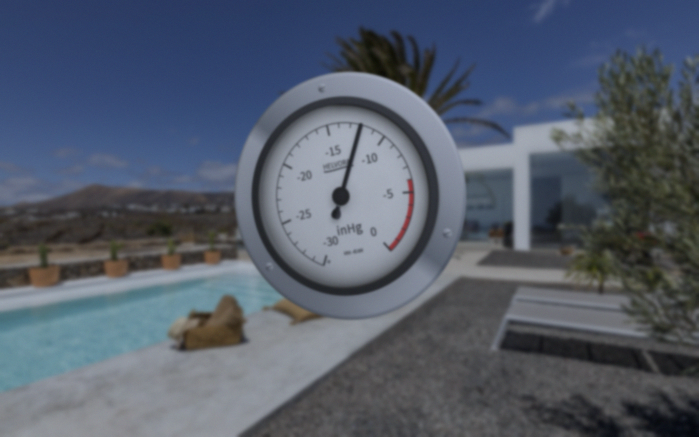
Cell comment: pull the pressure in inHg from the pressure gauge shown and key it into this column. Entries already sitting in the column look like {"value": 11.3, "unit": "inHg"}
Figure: {"value": -12, "unit": "inHg"}
